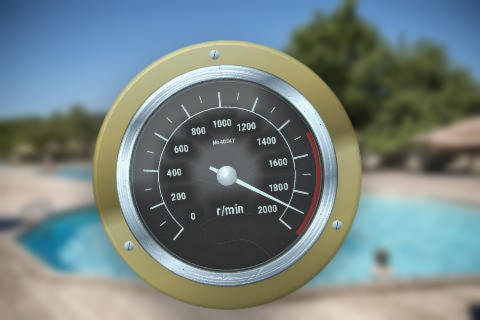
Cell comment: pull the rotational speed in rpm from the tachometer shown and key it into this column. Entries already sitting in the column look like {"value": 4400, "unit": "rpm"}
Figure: {"value": 1900, "unit": "rpm"}
